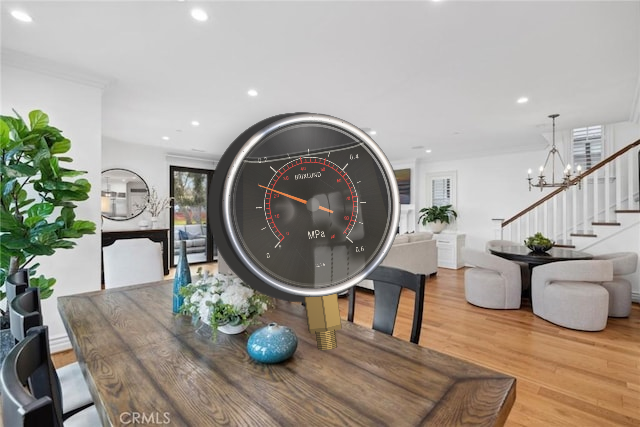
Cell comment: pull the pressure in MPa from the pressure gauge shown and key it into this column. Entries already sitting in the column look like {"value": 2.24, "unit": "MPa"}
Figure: {"value": 0.15, "unit": "MPa"}
